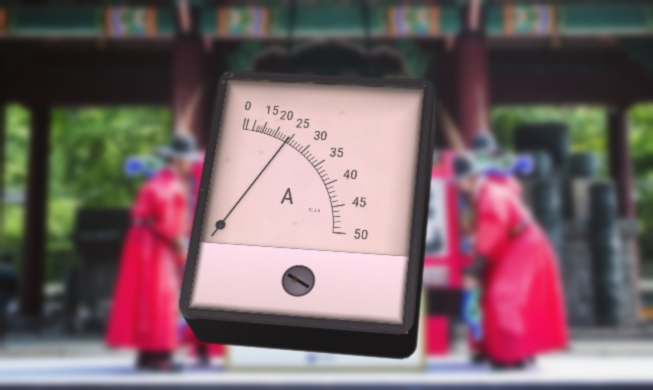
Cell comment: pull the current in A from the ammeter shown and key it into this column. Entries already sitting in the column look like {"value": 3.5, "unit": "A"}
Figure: {"value": 25, "unit": "A"}
